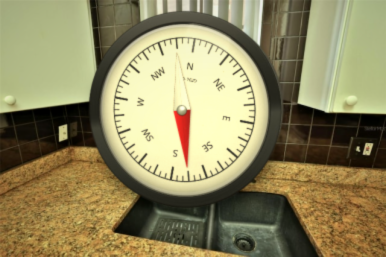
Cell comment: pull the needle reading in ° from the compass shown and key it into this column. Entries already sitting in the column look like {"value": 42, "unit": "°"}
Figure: {"value": 165, "unit": "°"}
